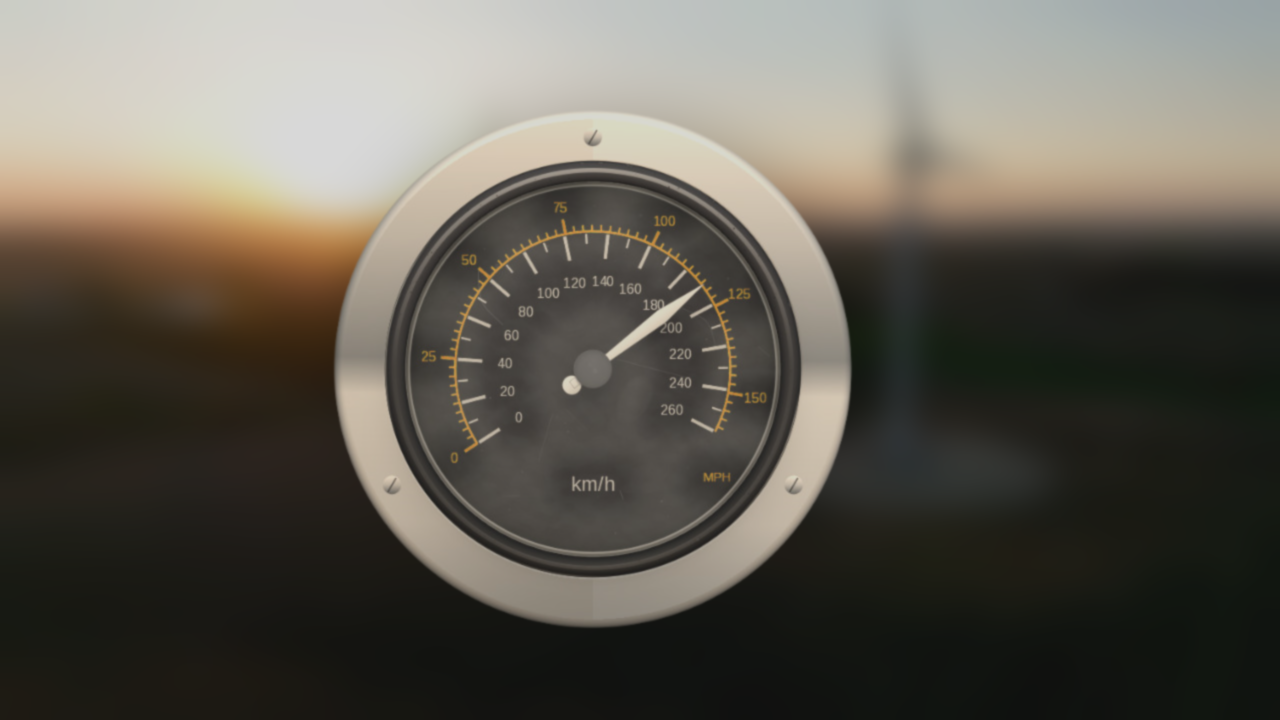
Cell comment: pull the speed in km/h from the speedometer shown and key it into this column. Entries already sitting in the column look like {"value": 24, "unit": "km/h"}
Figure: {"value": 190, "unit": "km/h"}
